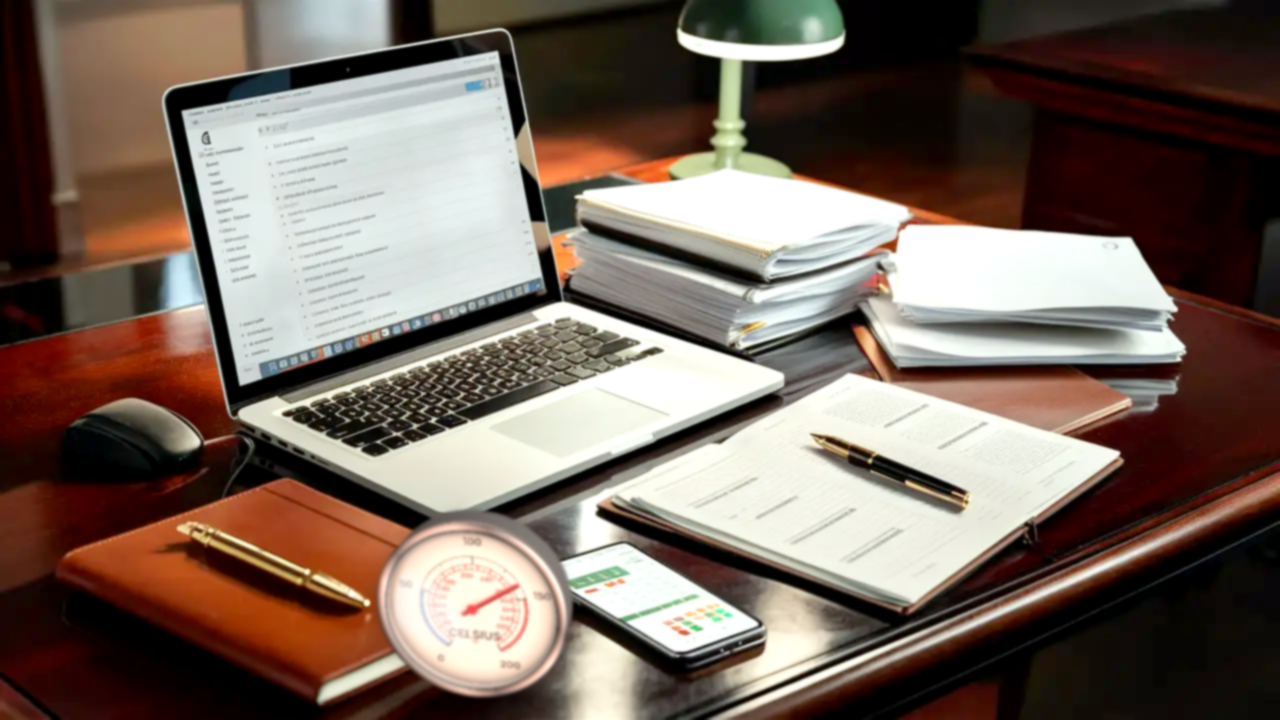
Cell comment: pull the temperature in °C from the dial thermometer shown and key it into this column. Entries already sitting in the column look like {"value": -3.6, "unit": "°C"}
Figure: {"value": 137.5, "unit": "°C"}
